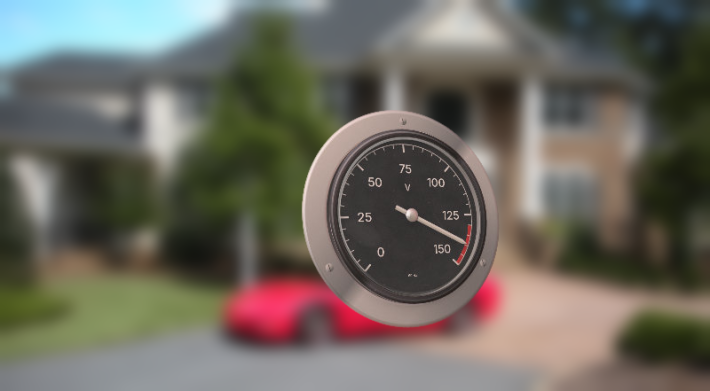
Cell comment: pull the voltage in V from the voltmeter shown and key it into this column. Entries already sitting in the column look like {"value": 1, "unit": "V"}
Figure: {"value": 140, "unit": "V"}
